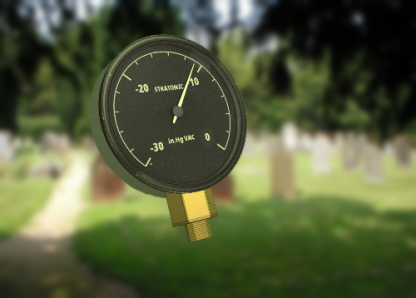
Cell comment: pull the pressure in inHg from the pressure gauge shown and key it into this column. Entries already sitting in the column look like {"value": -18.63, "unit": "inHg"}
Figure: {"value": -11, "unit": "inHg"}
